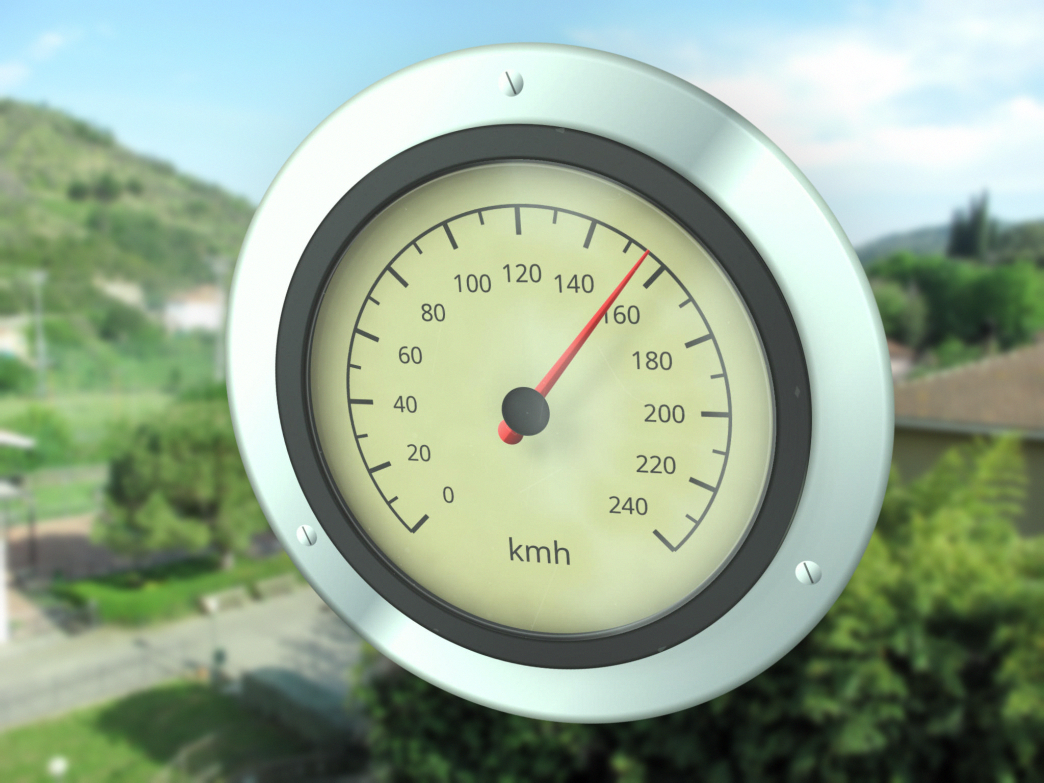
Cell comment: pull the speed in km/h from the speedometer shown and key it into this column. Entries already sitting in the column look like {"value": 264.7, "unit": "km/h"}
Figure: {"value": 155, "unit": "km/h"}
